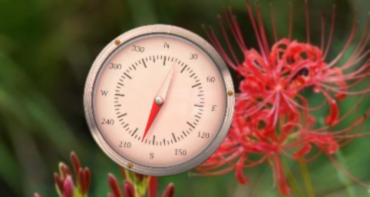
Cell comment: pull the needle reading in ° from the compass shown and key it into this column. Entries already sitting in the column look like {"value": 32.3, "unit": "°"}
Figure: {"value": 195, "unit": "°"}
